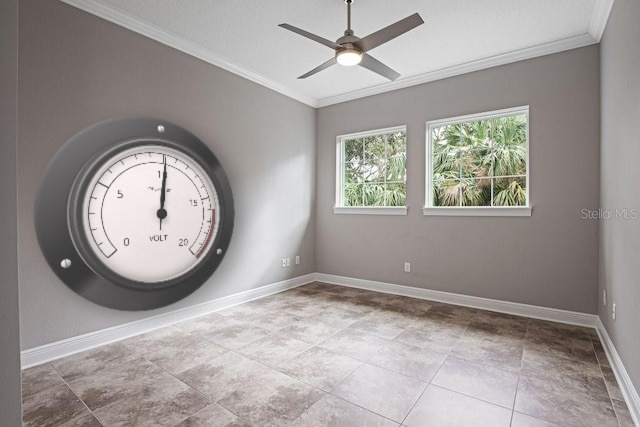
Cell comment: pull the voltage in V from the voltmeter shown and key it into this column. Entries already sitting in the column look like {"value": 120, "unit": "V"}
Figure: {"value": 10, "unit": "V"}
